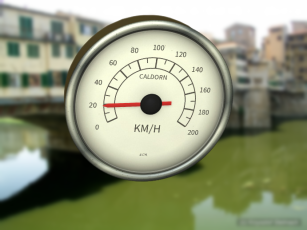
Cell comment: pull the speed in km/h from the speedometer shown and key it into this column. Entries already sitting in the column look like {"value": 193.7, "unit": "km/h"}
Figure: {"value": 20, "unit": "km/h"}
